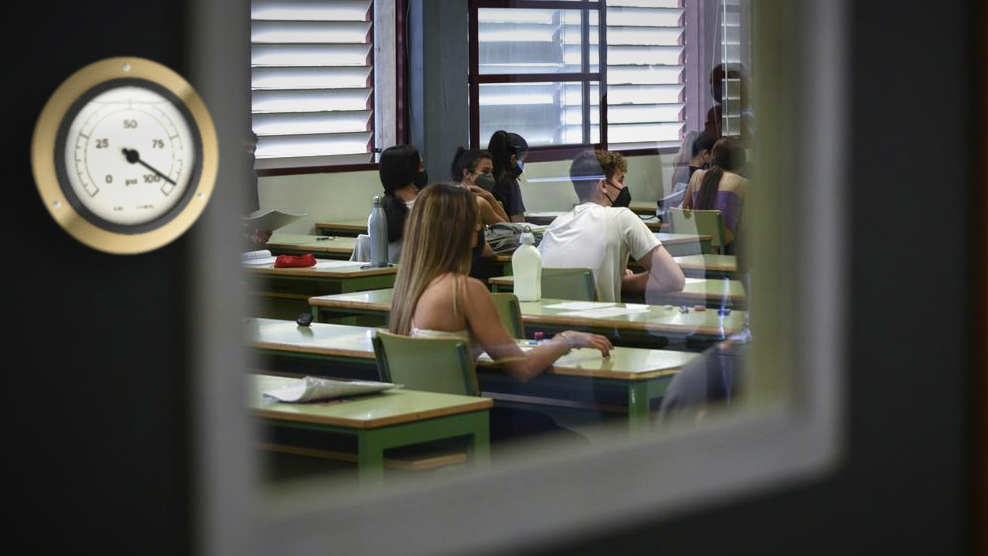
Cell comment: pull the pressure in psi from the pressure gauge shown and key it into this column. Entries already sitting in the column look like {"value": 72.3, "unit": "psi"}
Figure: {"value": 95, "unit": "psi"}
